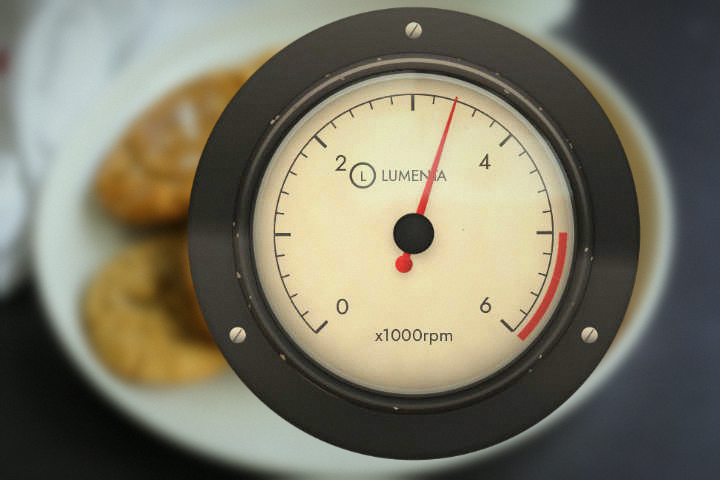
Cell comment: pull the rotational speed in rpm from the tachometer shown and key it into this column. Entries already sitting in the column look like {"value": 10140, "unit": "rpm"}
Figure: {"value": 3400, "unit": "rpm"}
